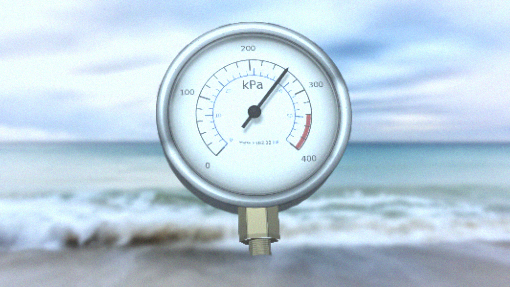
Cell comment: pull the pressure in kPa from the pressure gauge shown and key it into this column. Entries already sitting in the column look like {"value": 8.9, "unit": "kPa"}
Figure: {"value": 260, "unit": "kPa"}
